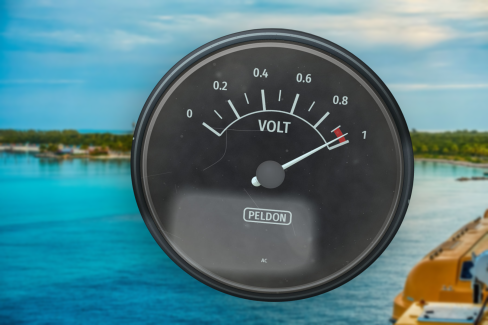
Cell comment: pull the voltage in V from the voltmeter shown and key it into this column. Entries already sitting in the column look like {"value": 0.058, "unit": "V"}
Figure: {"value": 0.95, "unit": "V"}
